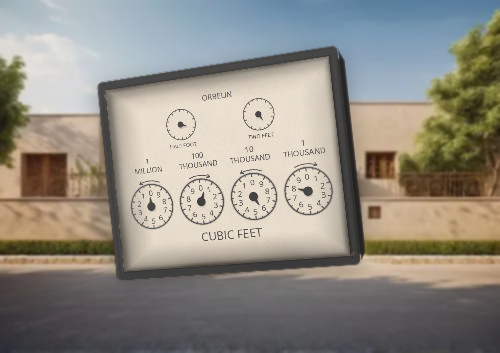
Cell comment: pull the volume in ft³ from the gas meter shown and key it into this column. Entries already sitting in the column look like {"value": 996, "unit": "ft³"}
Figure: {"value": 5800, "unit": "ft³"}
